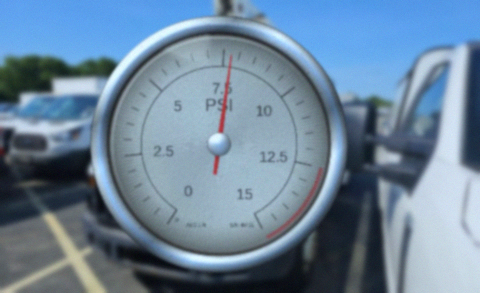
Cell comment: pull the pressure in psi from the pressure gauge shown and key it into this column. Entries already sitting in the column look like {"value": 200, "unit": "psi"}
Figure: {"value": 7.75, "unit": "psi"}
